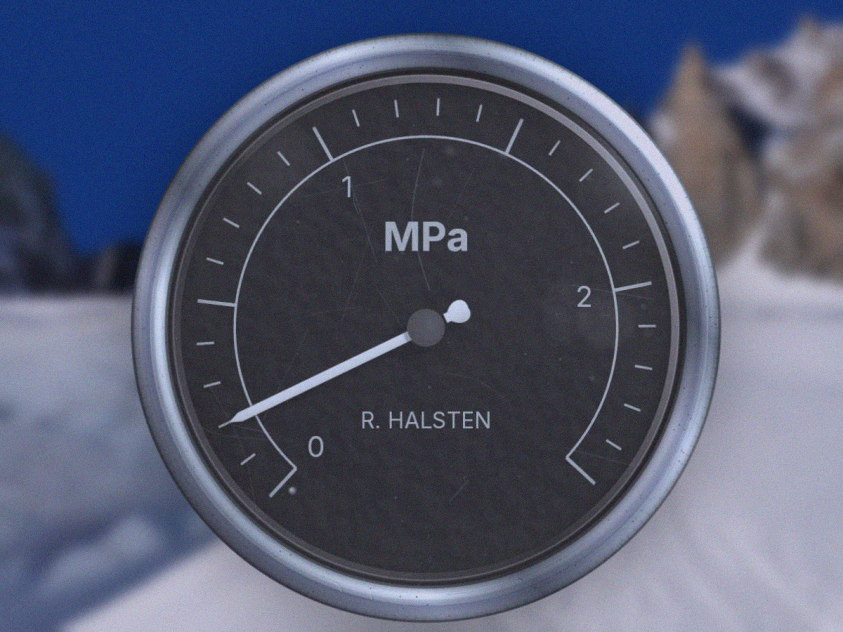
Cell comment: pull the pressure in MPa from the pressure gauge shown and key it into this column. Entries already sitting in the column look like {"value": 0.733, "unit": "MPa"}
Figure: {"value": 0.2, "unit": "MPa"}
